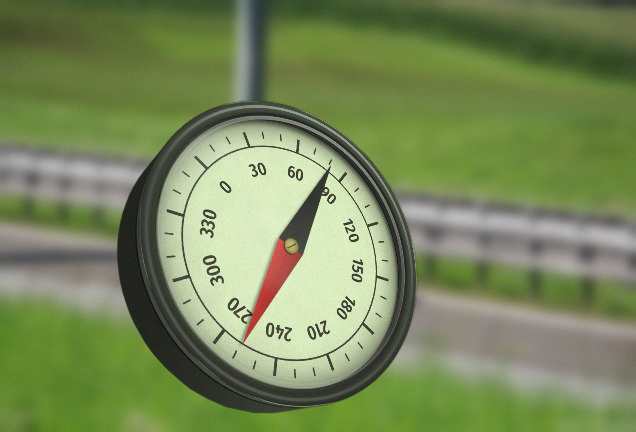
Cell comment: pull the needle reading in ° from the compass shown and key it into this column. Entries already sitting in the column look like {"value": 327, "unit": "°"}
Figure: {"value": 260, "unit": "°"}
